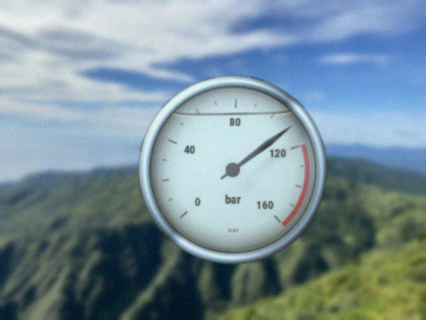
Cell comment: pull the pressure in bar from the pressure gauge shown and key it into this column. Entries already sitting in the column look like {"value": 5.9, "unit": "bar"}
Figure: {"value": 110, "unit": "bar"}
